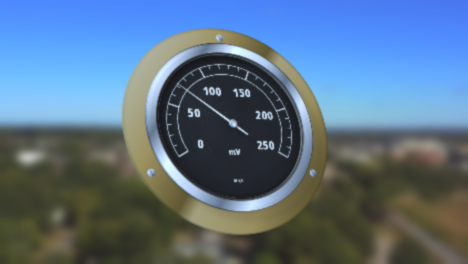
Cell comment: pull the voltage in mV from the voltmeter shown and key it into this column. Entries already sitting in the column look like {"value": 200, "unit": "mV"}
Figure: {"value": 70, "unit": "mV"}
